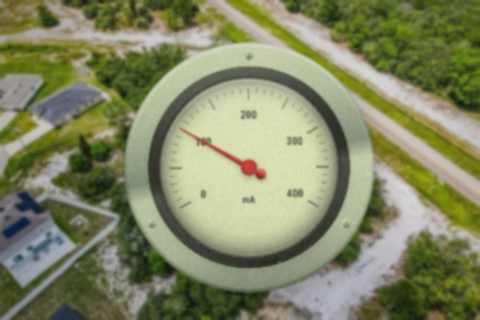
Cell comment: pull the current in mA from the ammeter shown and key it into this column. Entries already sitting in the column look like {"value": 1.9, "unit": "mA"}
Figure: {"value": 100, "unit": "mA"}
